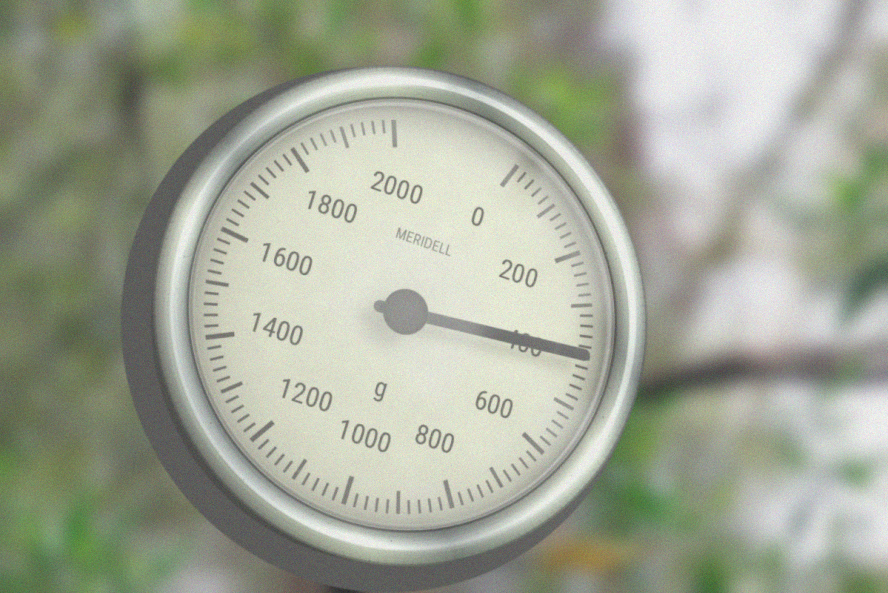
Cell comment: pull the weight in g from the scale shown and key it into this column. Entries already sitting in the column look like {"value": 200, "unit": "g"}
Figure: {"value": 400, "unit": "g"}
